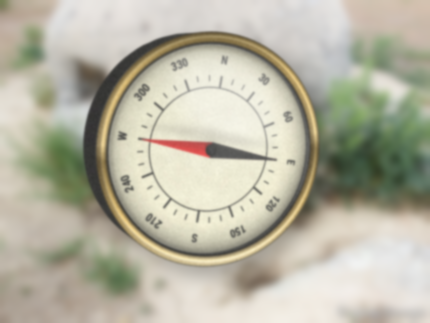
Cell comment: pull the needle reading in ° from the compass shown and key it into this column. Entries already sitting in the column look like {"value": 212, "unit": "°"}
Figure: {"value": 270, "unit": "°"}
